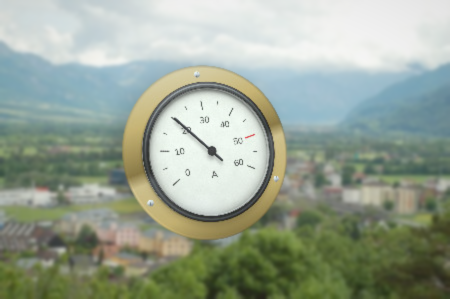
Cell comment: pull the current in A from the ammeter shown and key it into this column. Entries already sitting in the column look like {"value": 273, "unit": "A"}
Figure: {"value": 20, "unit": "A"}
